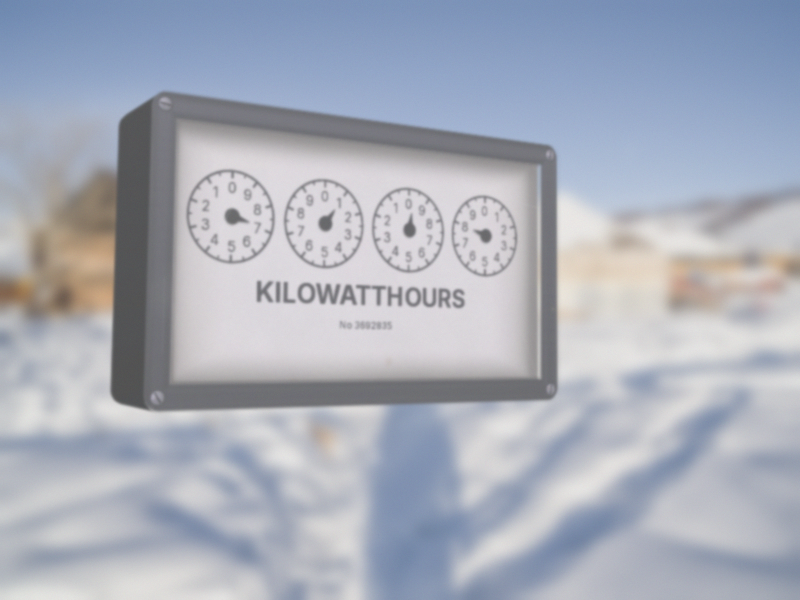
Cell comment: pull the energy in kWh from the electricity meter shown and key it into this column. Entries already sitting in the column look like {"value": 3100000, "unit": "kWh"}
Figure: {"value": 7098, "unit": "kWh"}
